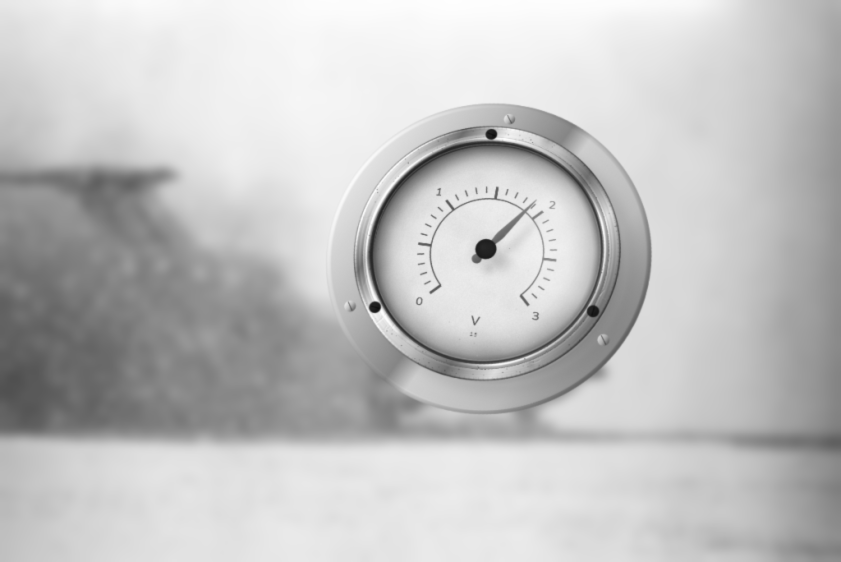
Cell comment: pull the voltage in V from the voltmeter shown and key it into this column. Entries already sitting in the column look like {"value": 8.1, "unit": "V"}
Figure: {"value": 1.9, "unit": "V"}
